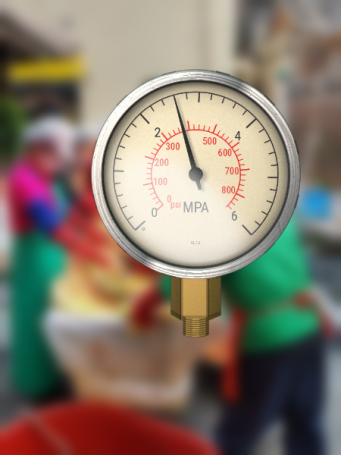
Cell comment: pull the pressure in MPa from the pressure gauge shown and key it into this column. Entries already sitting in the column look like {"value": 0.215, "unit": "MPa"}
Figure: {"value": 2.6, "unit": "MPa"}
